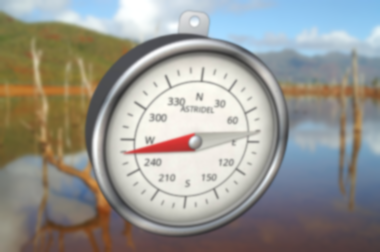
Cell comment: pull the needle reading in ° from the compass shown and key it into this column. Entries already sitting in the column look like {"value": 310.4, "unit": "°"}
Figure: {"value": 260, "unit": "°"}
